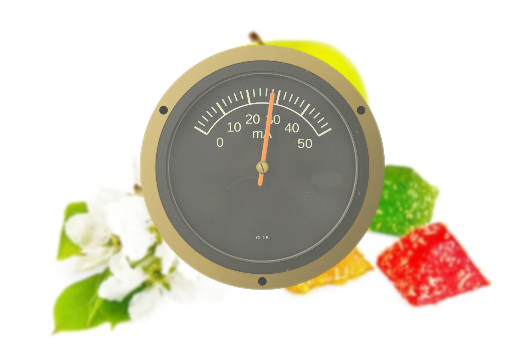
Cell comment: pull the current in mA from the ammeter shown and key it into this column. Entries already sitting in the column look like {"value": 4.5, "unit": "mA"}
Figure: {"value": 28, "unit": "mA"}
